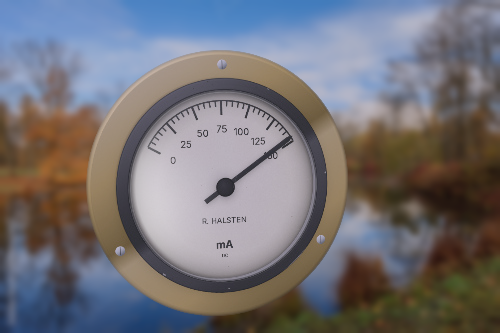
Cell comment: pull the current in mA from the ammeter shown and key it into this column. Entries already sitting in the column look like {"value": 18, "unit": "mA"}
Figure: {"value": 145, "unit": "mA"}
